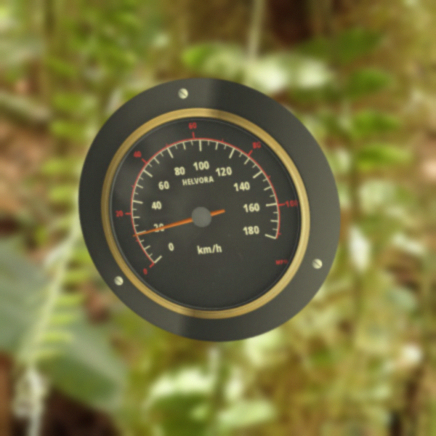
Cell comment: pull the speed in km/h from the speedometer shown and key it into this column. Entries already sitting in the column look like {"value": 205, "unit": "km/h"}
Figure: {"value": 20, "unit": "km/h"}
